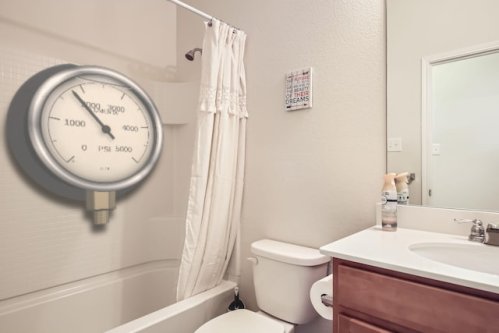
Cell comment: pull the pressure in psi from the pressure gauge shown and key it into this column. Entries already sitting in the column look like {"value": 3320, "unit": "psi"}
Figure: {"value": 1750, "unit": "psi"}
